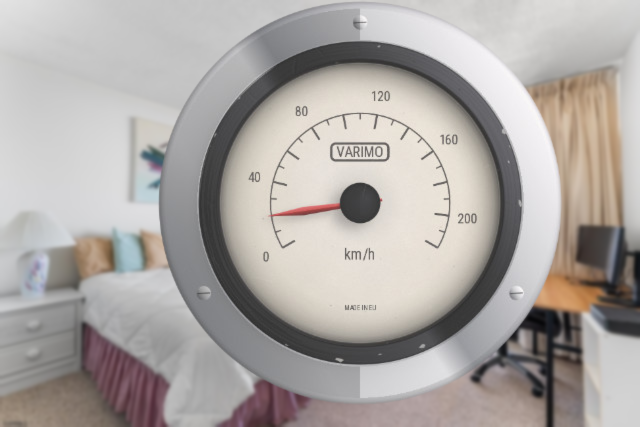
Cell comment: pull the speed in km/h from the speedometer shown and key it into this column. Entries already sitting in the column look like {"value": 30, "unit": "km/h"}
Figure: {"value": 20, "unit": "km/h"}
